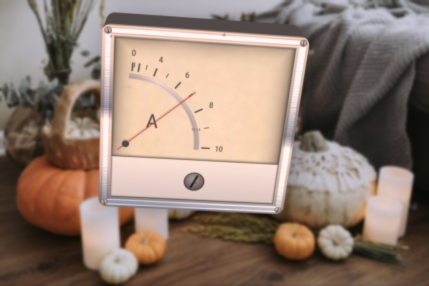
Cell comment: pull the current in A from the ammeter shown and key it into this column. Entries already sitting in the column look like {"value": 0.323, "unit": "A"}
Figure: {"value": 7, "unit": "A"}
